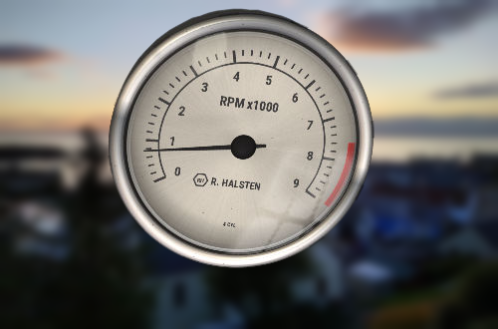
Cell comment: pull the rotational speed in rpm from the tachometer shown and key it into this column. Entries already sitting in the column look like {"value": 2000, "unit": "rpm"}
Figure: {"value": 800, "unit": "rpm"}
